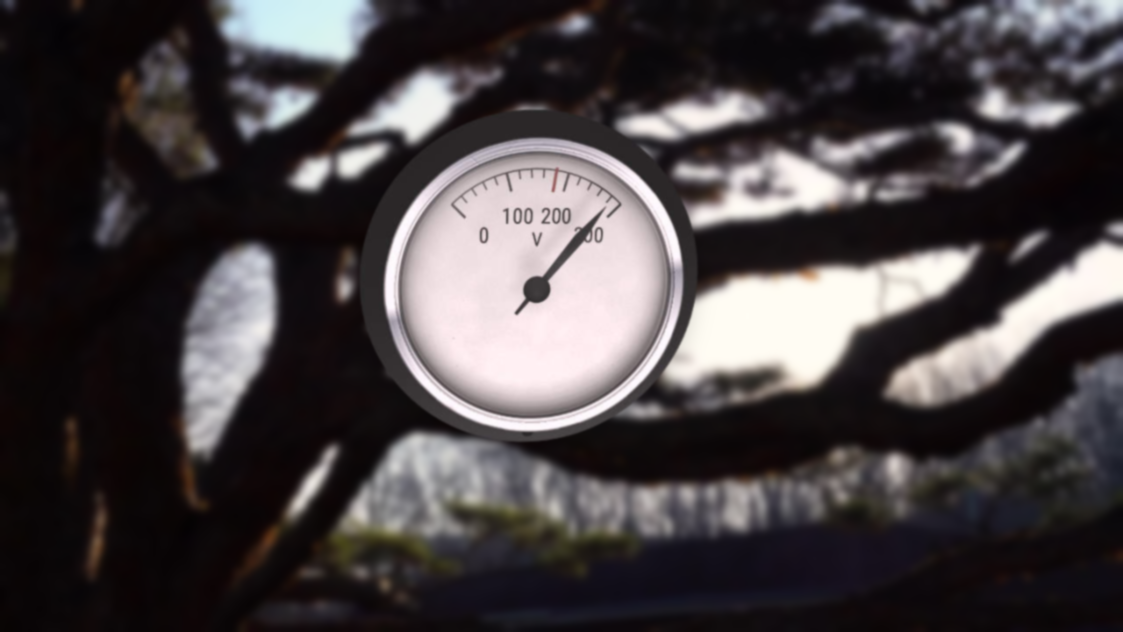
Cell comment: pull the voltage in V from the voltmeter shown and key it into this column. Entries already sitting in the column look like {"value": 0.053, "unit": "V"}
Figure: {"value": 280, "unit": "V"}
